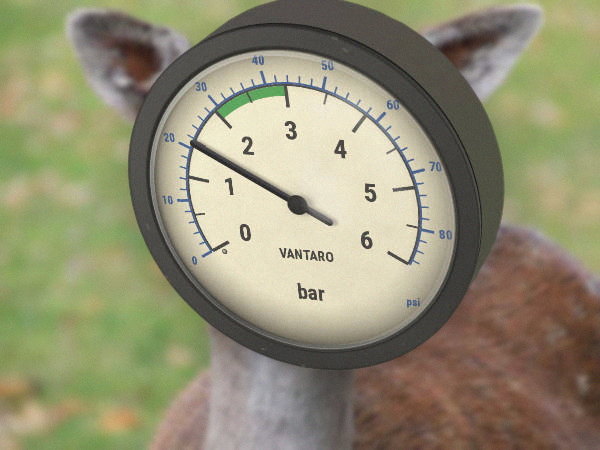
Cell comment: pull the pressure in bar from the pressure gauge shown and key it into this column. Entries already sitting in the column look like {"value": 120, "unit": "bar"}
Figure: {"value": 1.5, "unit": "bar"}
